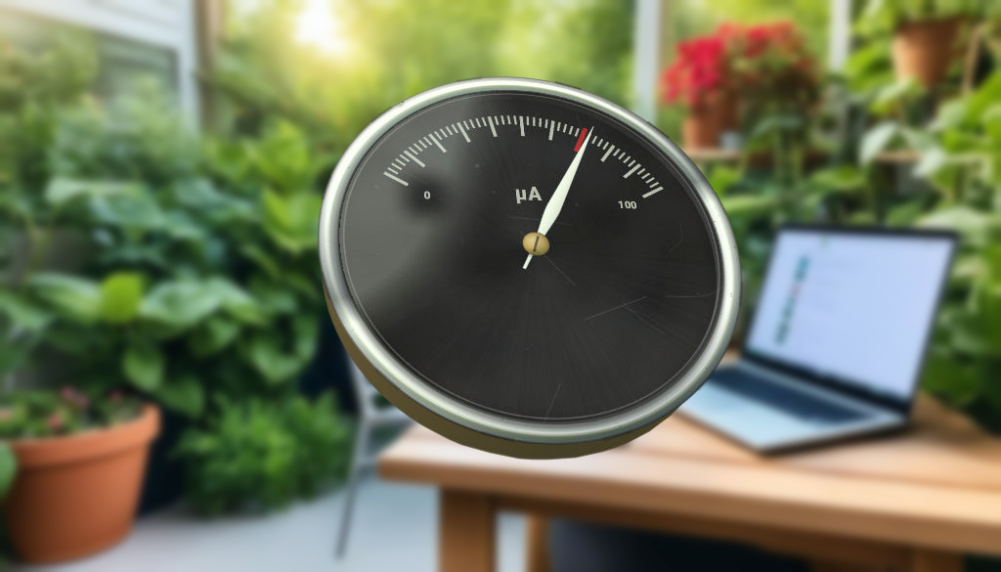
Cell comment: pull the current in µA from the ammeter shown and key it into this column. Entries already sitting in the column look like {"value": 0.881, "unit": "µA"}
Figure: {"value": 72, "unit": "µA"}
